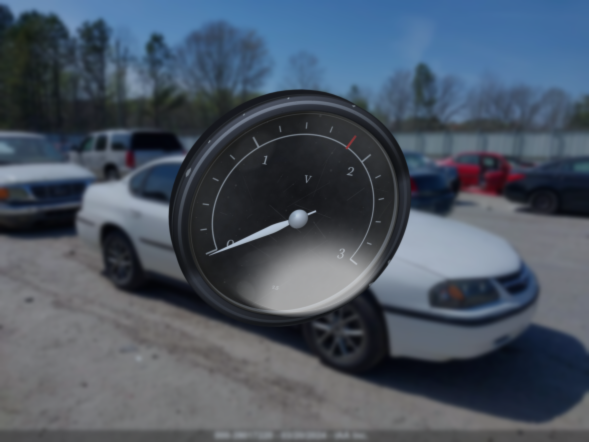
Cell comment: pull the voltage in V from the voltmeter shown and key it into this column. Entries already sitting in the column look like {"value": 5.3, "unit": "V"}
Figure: {"value": 0, "unit": "V"}
